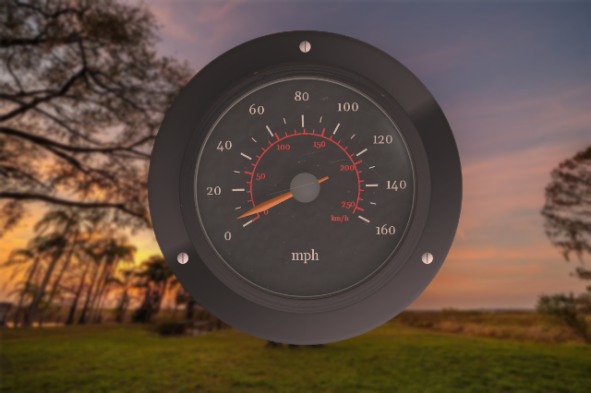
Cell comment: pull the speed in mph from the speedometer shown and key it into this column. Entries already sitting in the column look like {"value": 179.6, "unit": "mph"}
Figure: {"value": 5, "unit": "mph"}
